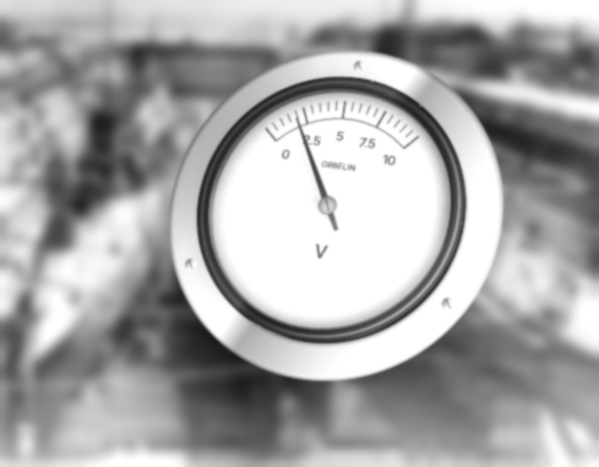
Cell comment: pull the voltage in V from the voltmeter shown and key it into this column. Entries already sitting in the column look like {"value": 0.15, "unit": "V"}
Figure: {"value": 2, "unit": "V"}
